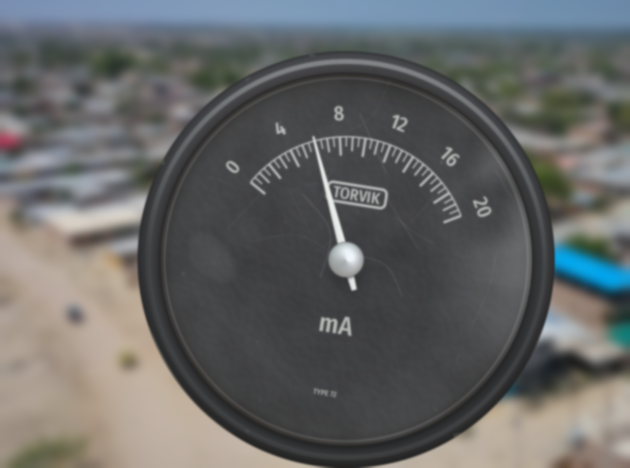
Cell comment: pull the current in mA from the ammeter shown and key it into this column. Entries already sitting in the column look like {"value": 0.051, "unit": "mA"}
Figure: {"value": 6, "unit": "mA"}
